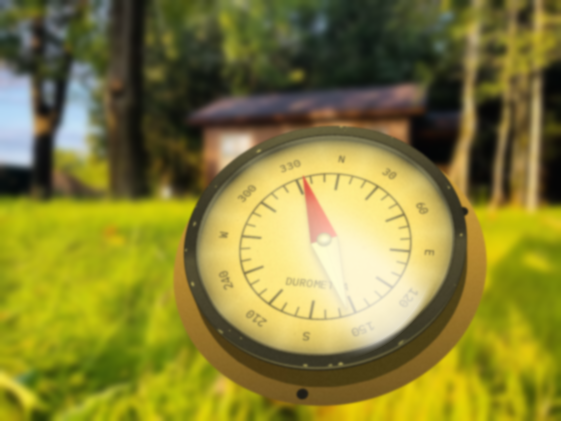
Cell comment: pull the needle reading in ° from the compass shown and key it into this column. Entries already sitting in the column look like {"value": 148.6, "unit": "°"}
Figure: {"value": 335, "unit": "°"}
